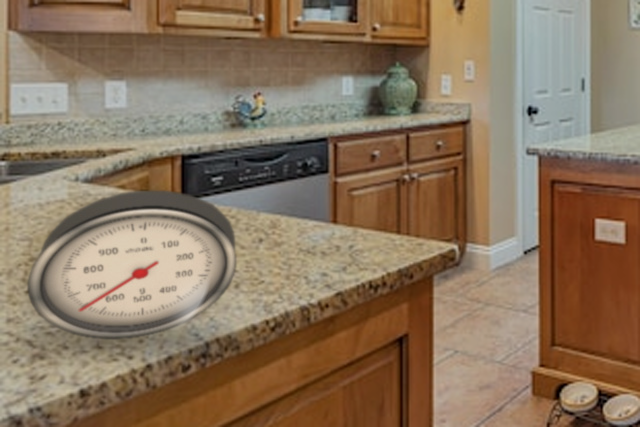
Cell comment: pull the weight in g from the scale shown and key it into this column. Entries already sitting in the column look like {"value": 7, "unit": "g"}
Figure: {"value": 650, "unit": "g"}
